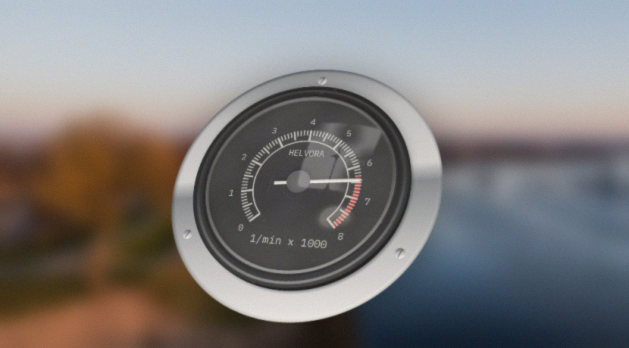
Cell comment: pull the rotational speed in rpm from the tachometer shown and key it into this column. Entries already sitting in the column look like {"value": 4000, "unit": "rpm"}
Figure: {"value": 6500, "unit": "rpm"}
